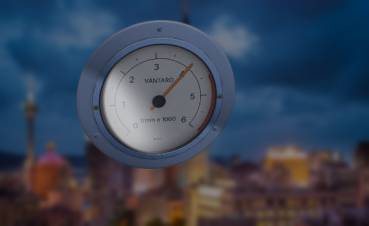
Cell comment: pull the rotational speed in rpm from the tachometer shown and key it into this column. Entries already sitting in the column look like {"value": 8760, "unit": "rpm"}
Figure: {"value": 4000, "unit": "rpm"}
